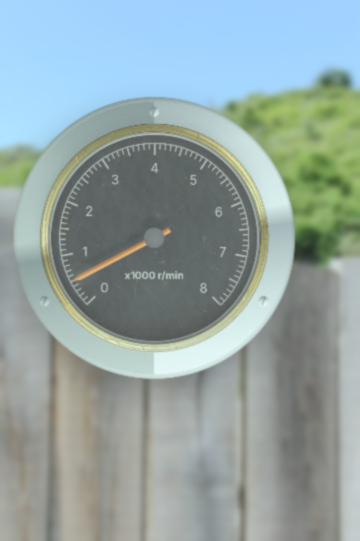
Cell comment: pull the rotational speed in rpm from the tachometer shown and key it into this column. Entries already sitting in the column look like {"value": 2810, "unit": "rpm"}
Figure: {"value": 500, "unit": "rpm"}
